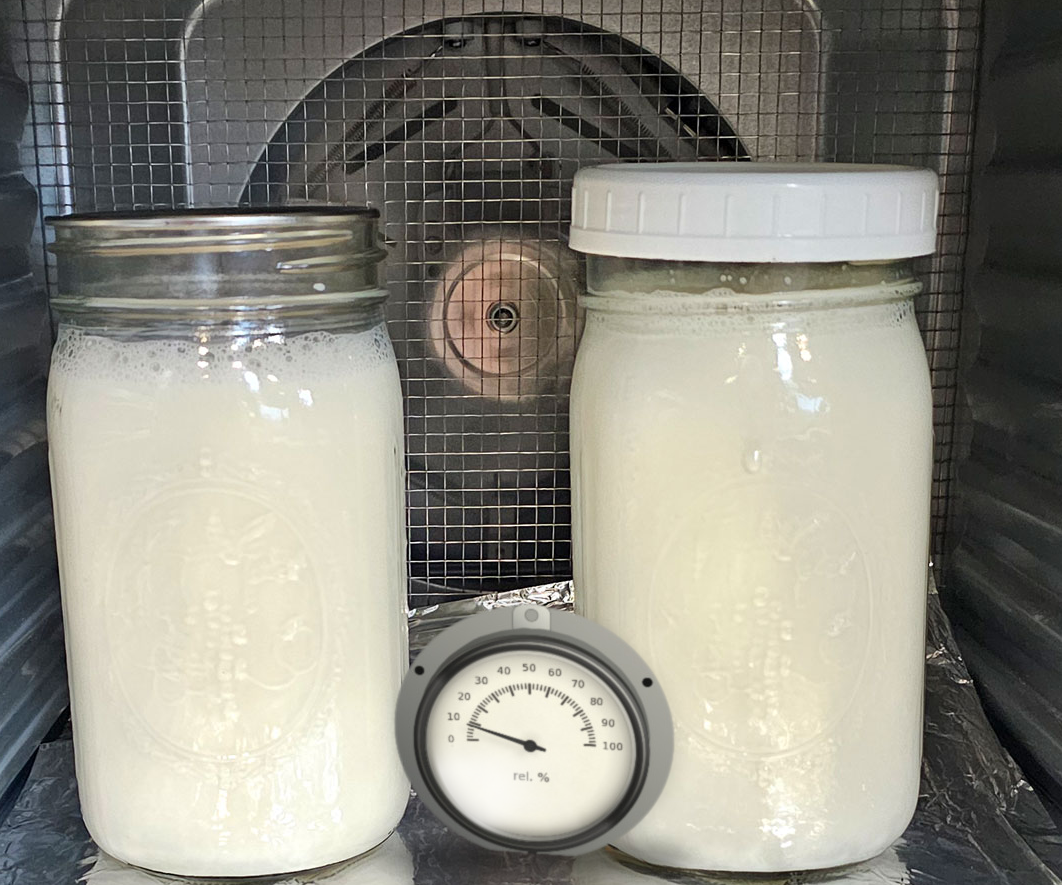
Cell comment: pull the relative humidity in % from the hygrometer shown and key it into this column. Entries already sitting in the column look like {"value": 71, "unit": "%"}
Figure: {"value": 10, "unit": "%"}
